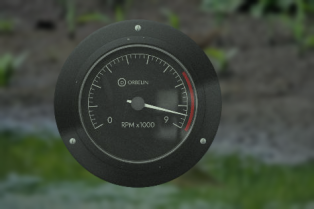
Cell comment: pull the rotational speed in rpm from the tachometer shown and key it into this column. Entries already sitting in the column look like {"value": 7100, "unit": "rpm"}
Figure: {"value": 8400, "unit": "rpm"}
